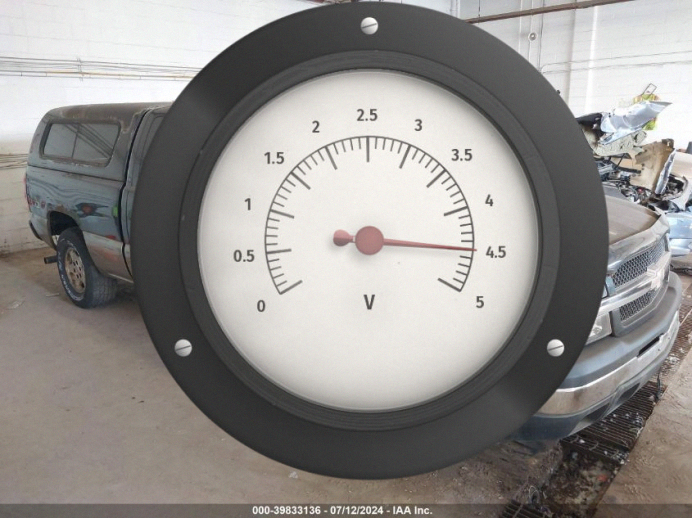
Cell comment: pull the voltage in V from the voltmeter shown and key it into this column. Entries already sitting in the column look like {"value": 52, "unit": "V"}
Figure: {"value": 4.5, "unit": "V"}
